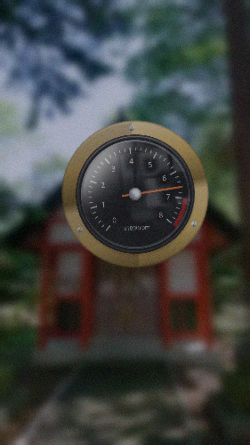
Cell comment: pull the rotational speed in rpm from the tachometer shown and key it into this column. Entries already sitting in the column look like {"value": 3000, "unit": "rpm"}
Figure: {"value": 6600, "unit": "rpm"}
